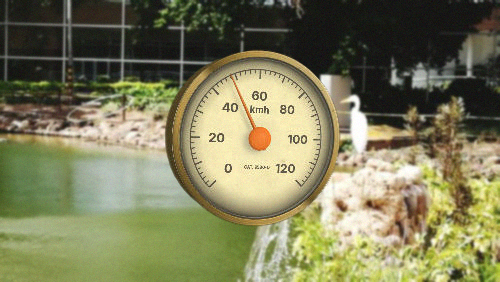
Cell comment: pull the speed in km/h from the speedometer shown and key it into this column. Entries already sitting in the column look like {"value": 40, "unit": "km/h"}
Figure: {"value": 48, "unit": "km/h"}
